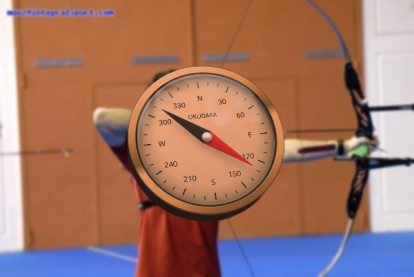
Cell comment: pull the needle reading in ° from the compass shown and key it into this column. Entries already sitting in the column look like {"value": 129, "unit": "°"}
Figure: {"value": 130, "unit": "°"}
